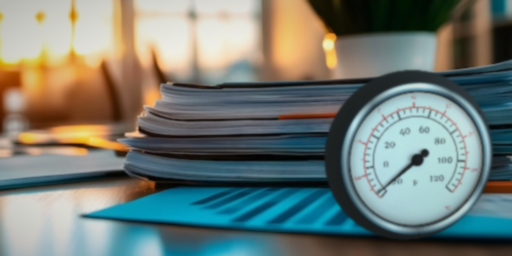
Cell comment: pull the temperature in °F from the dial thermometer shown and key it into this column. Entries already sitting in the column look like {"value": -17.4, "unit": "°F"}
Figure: {"value": -16, "unit": "°F"}
